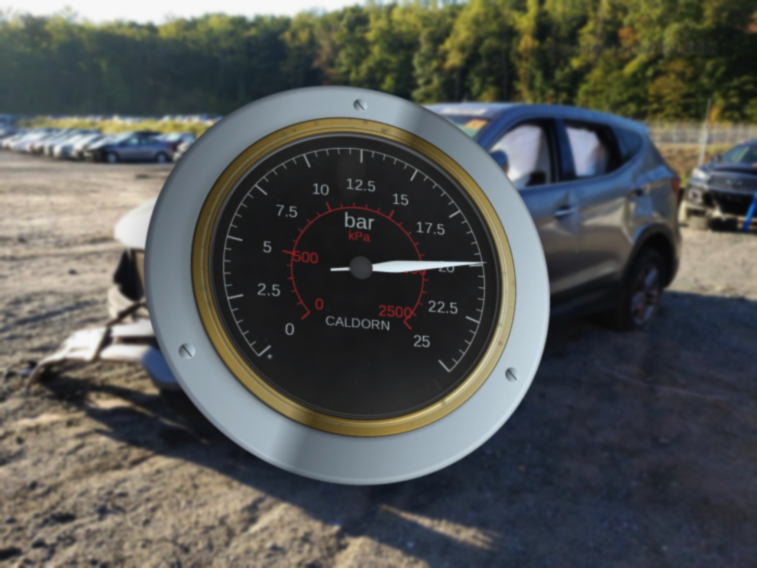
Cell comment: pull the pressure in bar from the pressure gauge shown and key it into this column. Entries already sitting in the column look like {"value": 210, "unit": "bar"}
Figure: {"value": 20, "unit": "bar"}
